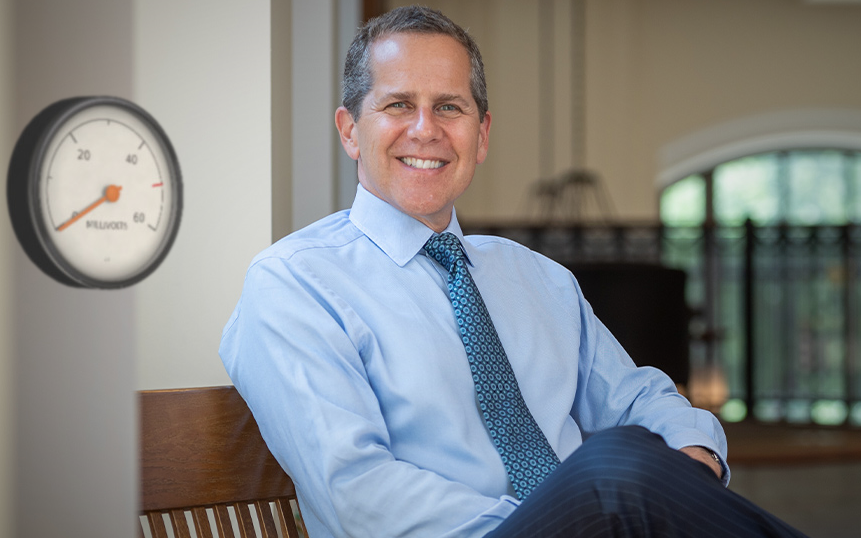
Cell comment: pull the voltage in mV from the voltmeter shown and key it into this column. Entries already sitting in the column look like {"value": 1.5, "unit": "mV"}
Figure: {"value": 0, "unit": "mV"}
